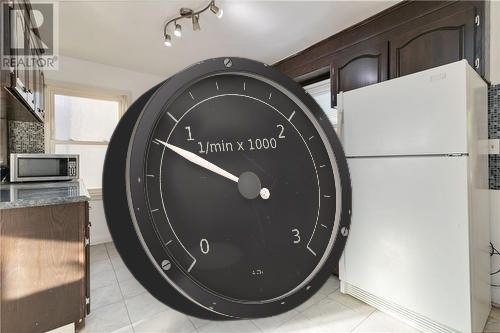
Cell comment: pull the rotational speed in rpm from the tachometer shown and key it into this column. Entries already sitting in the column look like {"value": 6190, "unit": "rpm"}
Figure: {"value": 800, "unit": "rpm"}
